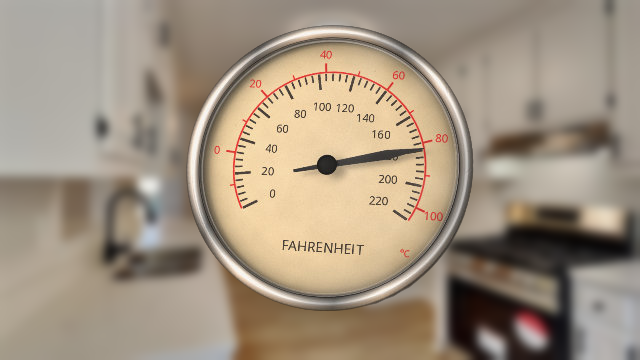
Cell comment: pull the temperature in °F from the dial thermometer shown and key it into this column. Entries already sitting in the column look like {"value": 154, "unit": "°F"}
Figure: {"value": 180, "unit": "°F"}
